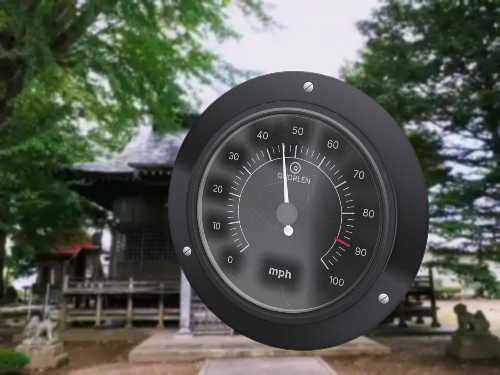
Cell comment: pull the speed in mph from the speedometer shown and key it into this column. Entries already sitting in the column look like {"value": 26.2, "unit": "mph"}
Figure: {"value": 46, "unit": "mph"}
